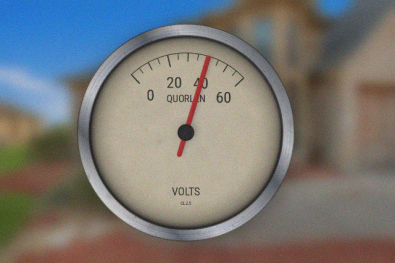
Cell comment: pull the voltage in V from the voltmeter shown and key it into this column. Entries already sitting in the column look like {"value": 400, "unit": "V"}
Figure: {"value": 40, "unit": "V"}
